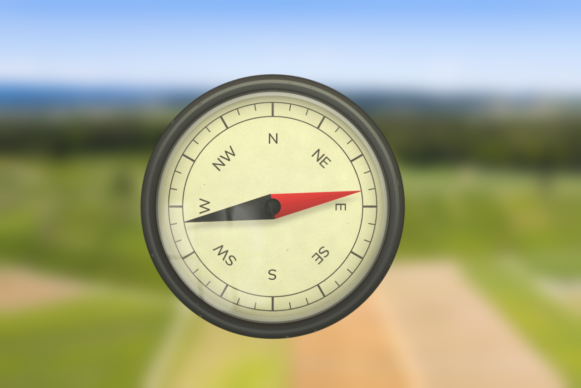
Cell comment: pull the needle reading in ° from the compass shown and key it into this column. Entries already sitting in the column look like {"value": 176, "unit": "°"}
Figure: {"value": 80, "unit": "°"}
